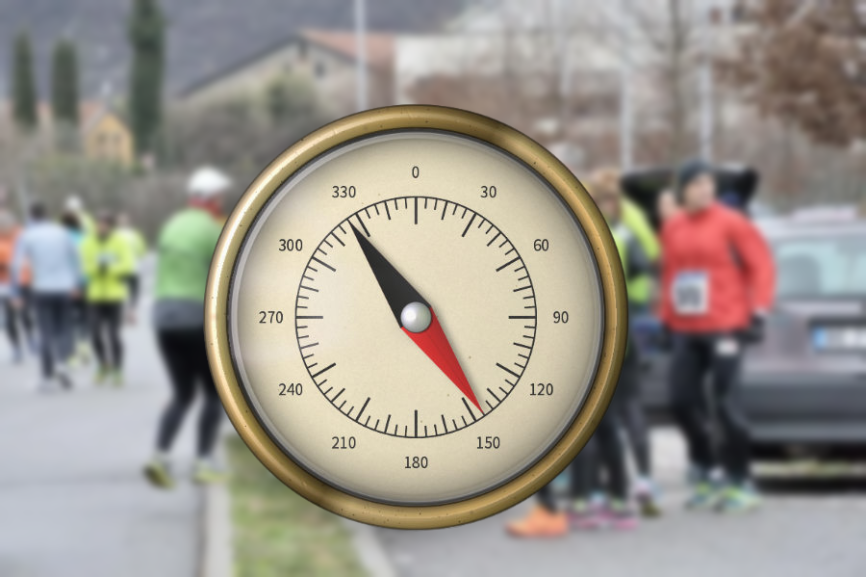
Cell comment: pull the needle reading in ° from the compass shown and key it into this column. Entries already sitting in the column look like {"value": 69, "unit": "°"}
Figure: {"value": 145, "unit": "°"}
